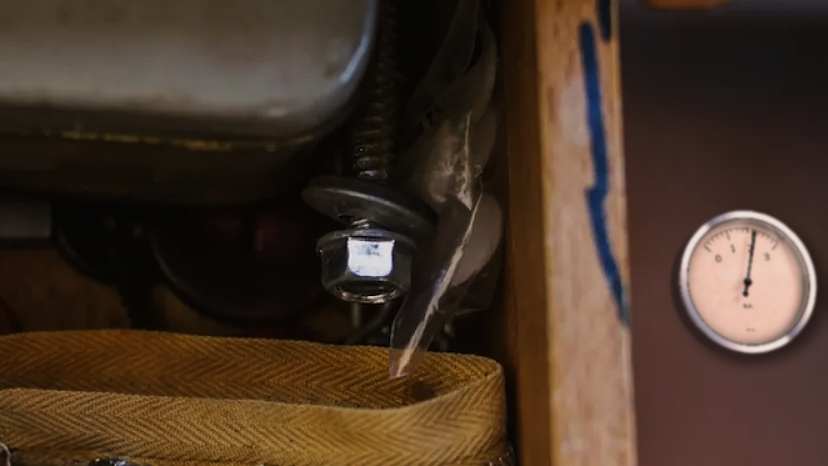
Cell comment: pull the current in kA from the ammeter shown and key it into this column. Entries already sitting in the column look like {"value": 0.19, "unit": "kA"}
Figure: {"value": 2, "unit": "kA"}
